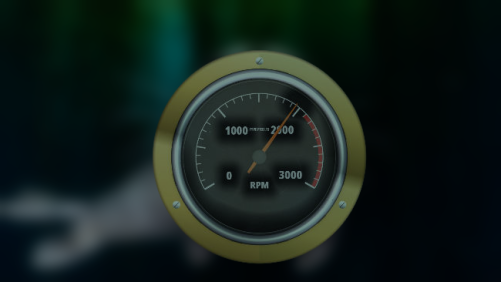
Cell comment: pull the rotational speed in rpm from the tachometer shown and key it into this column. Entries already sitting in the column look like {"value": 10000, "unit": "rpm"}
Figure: {"value": 1950, "unit": "rpm"}
